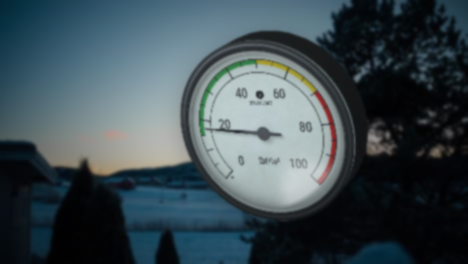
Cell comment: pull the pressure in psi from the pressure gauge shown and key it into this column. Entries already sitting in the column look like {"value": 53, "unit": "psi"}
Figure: {"value": 17.5, "unit": "psi"}
